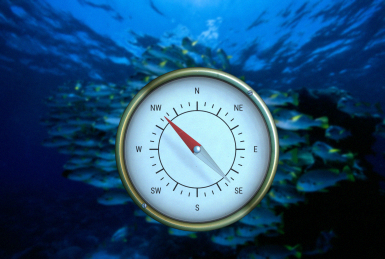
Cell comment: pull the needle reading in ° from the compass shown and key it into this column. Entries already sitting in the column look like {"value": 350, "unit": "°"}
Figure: {"value": 315, "unit": "°"}
